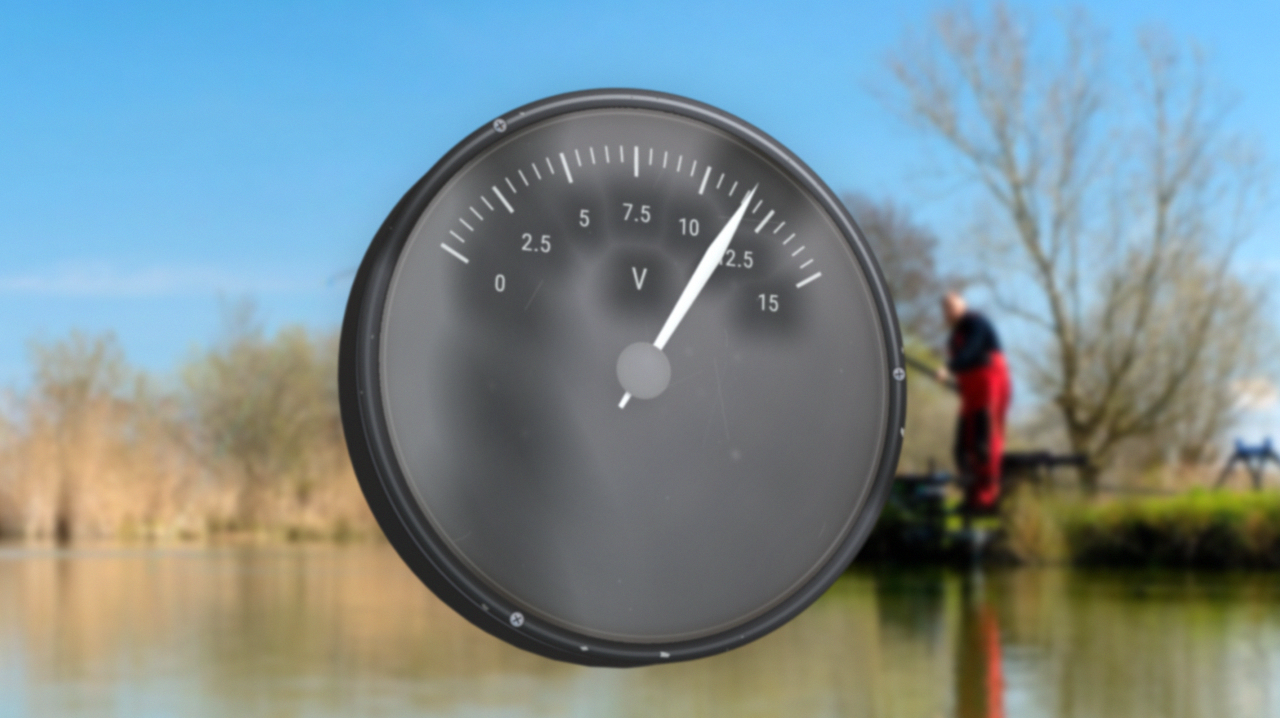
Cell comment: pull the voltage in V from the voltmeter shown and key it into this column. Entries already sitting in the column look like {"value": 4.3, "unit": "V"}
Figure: {"value": 11.5, "unit": "V"}
